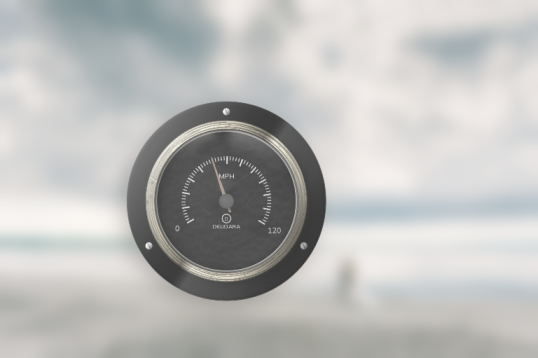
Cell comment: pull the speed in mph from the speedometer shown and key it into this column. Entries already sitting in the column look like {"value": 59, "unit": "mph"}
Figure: {"value": 50, "unit": "mph"}
